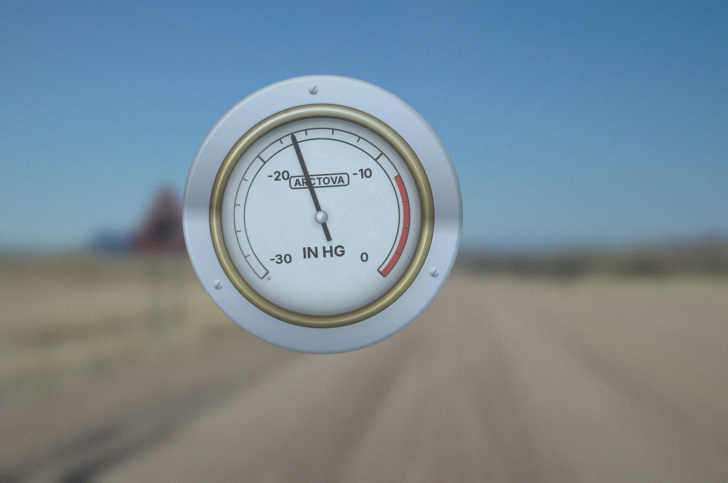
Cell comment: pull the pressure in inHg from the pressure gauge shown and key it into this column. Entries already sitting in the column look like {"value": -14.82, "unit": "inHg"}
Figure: {"value": -17, "unit": "inHg"}
